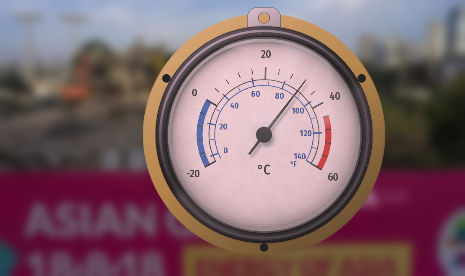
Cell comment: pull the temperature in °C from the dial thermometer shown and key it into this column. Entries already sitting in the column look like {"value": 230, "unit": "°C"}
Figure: {"value": 32, "unit": "°C"}
